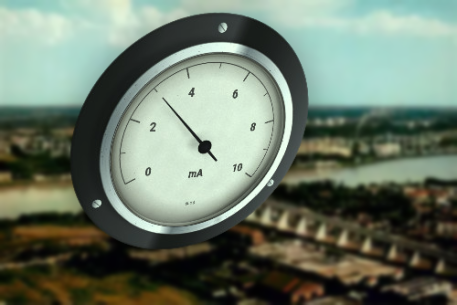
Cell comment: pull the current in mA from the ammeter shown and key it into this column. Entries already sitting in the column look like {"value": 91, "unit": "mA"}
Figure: {"value": 3, "unit": "mA"}
